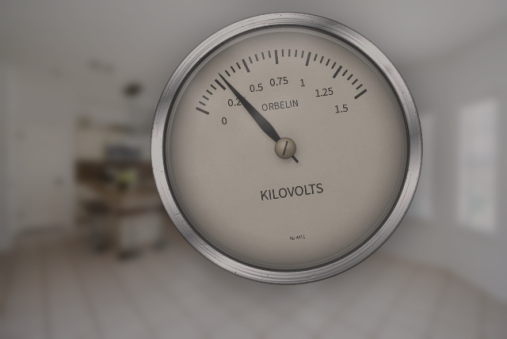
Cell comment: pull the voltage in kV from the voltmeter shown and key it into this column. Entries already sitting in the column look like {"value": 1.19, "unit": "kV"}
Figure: {"value": 0.3, "unit": "kV"}
